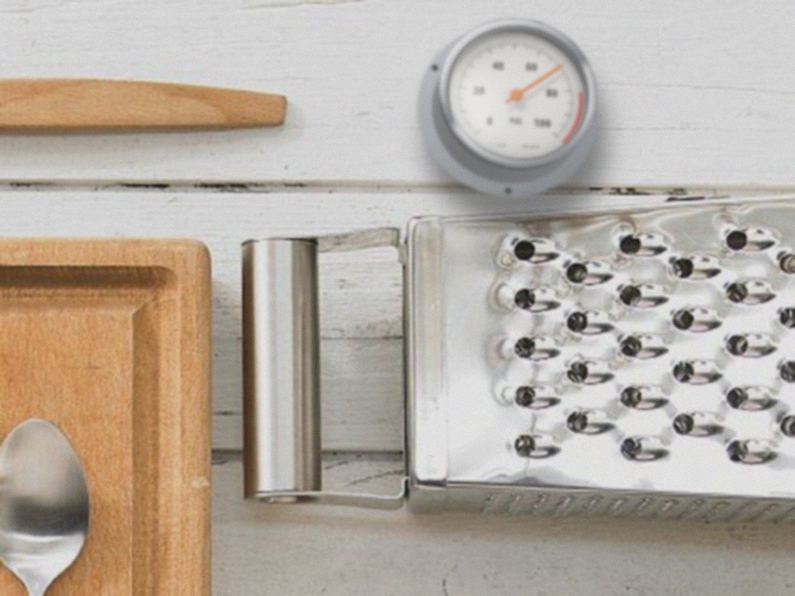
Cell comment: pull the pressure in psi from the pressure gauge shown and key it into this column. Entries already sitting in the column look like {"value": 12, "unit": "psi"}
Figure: {"value": 70, "unit": "psi"}
